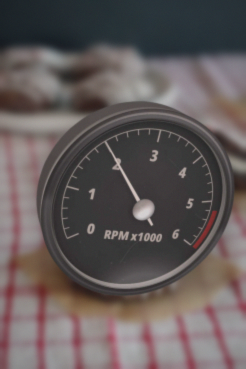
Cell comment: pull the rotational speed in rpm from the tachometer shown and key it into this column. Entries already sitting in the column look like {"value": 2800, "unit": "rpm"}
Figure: {"value": 2000, "unit": "rpm"}
